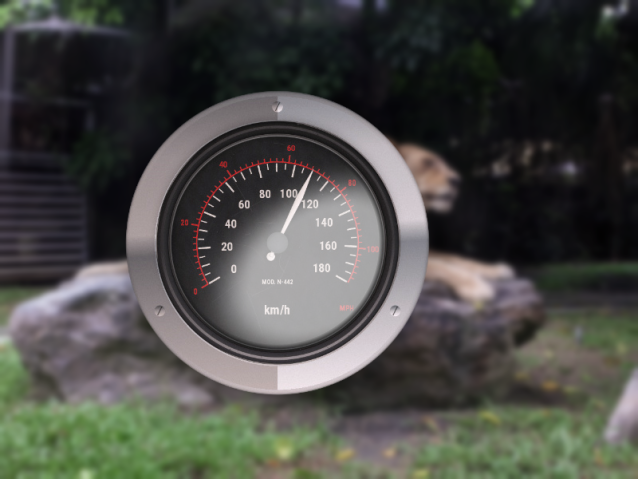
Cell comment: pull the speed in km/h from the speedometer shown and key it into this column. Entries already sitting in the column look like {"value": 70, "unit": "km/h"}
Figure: {"value": 110, "unit": "km/h"}
